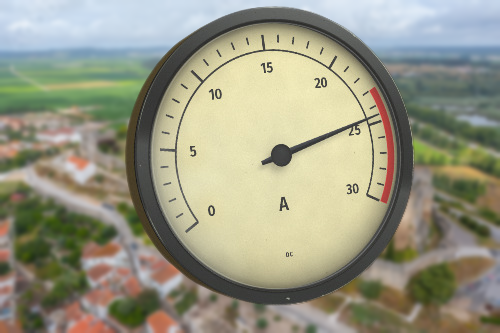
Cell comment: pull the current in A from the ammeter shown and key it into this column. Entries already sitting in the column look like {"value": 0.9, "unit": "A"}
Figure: {"value": 24.5, "unit": "A"}
